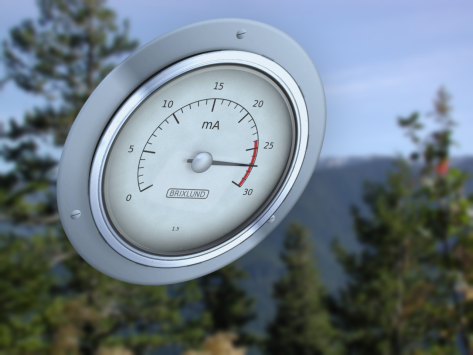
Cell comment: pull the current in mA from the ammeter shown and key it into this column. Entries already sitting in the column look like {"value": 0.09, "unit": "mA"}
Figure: {"value": 27, "unit": "mA"}
